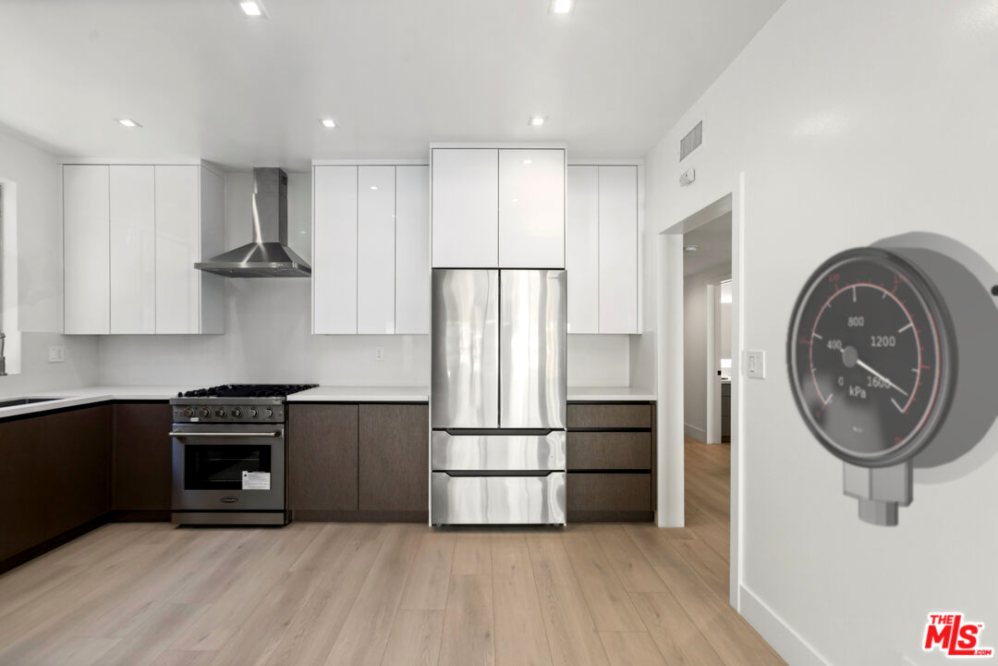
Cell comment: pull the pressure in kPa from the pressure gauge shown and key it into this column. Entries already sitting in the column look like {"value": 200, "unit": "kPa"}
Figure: {"value": 1500, "unit": "kPa"}
